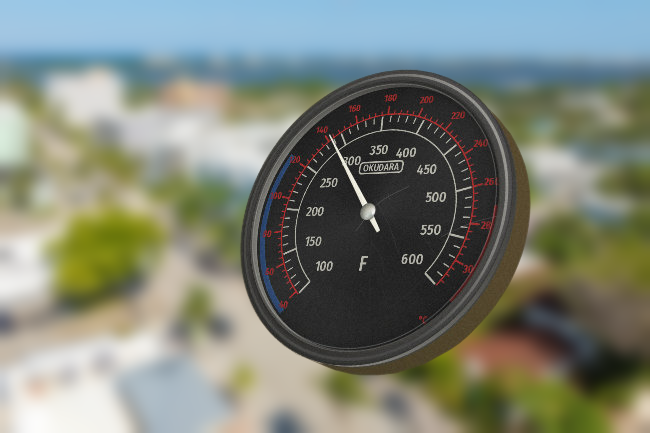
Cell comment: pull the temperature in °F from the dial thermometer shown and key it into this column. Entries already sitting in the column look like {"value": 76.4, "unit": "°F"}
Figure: {"value": 290, "unit": "°F"}
